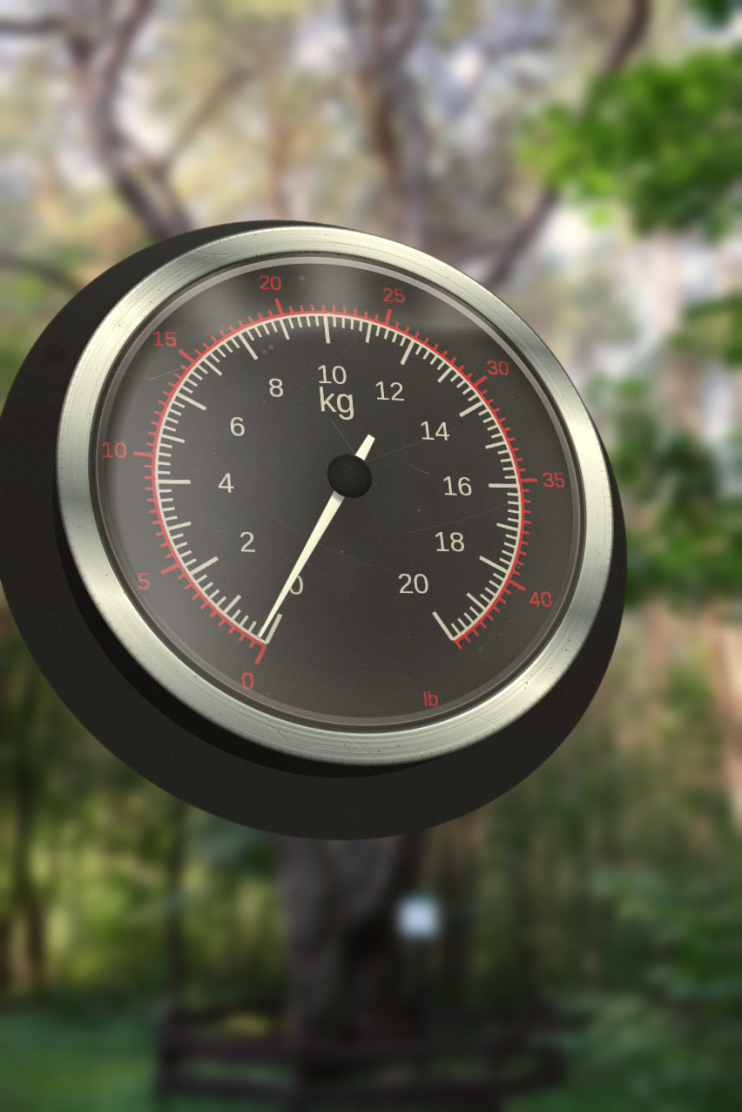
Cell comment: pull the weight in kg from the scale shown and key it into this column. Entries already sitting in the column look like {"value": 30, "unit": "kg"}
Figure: {"value": 0.2, "unit": "kg"}
